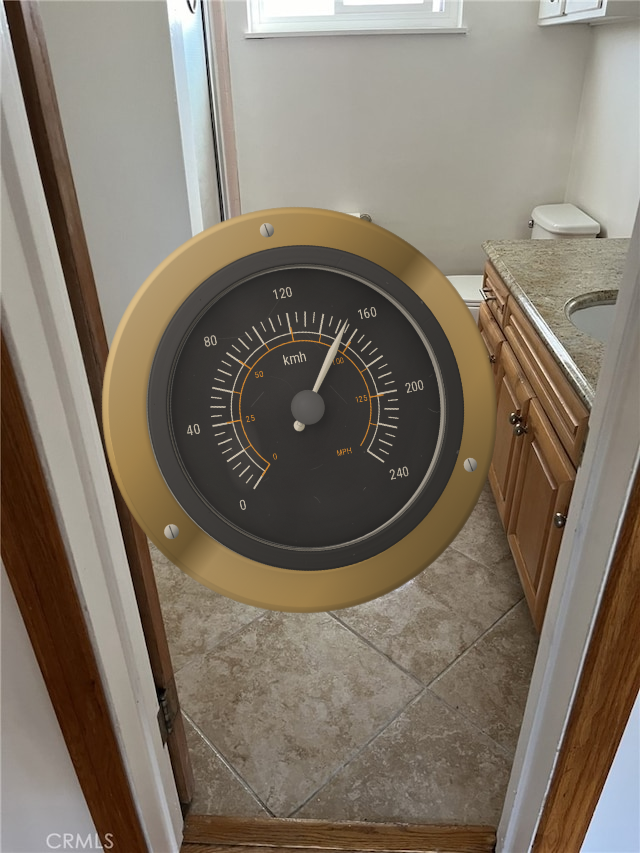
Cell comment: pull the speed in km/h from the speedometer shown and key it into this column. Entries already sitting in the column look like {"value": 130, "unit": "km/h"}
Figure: {"value": 152.5, "unit": "km/h"}
